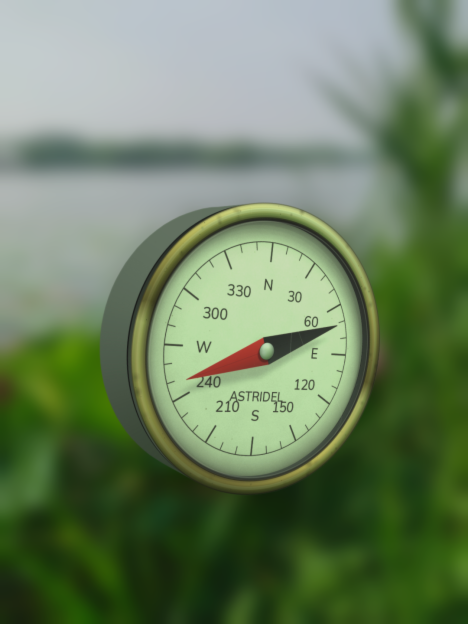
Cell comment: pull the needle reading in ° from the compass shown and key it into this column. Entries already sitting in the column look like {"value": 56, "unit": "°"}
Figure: {"value": 250, "unit": "°"}
